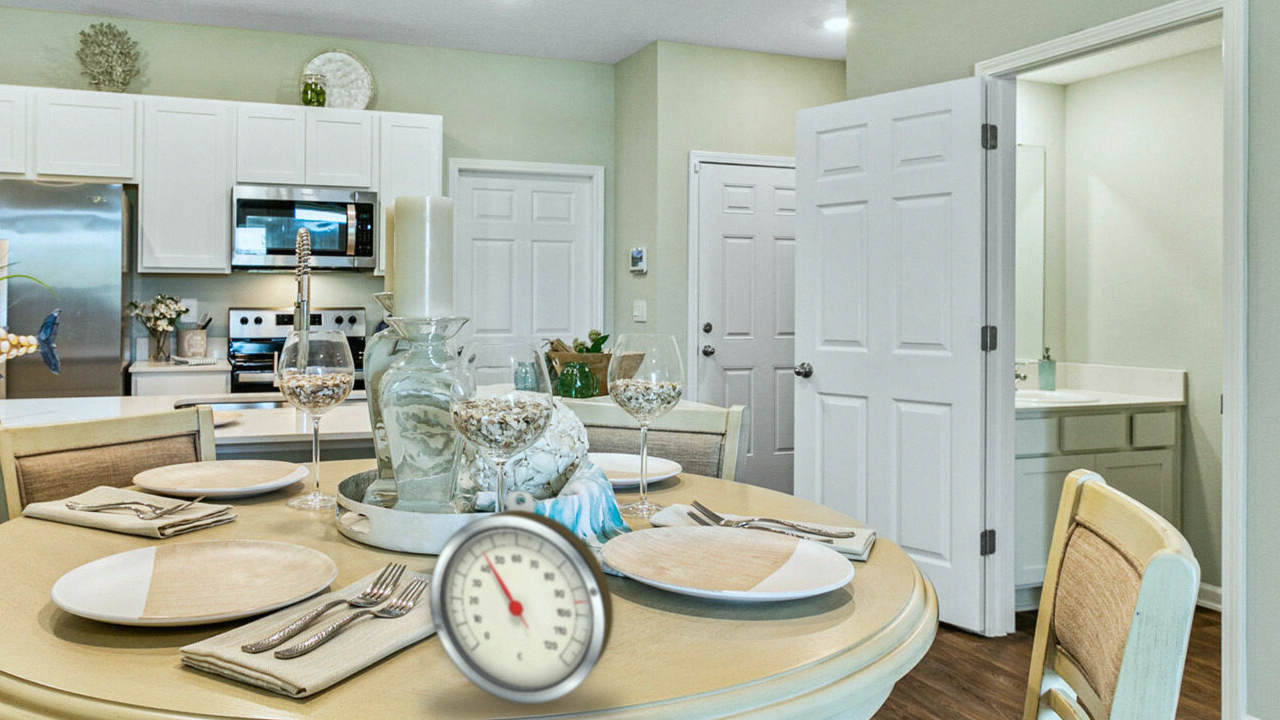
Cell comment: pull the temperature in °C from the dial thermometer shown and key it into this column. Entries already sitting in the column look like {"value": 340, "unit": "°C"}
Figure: {"value": 45, "unit": "°C"}
